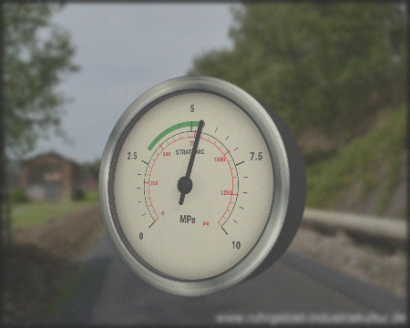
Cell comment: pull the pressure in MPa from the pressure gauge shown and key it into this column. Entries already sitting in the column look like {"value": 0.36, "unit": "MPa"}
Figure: {"value": 5.5, "unit": "MPa"}
